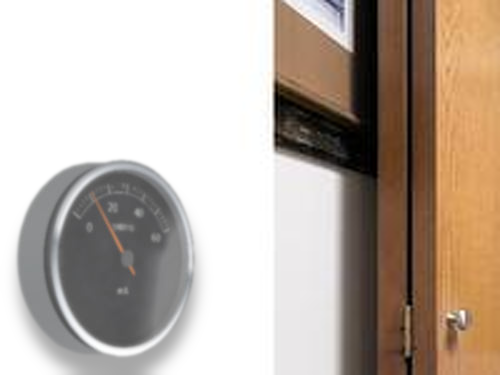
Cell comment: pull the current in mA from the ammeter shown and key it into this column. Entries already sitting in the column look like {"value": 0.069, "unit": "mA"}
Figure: {"value": 10, "unit": "mA"}
